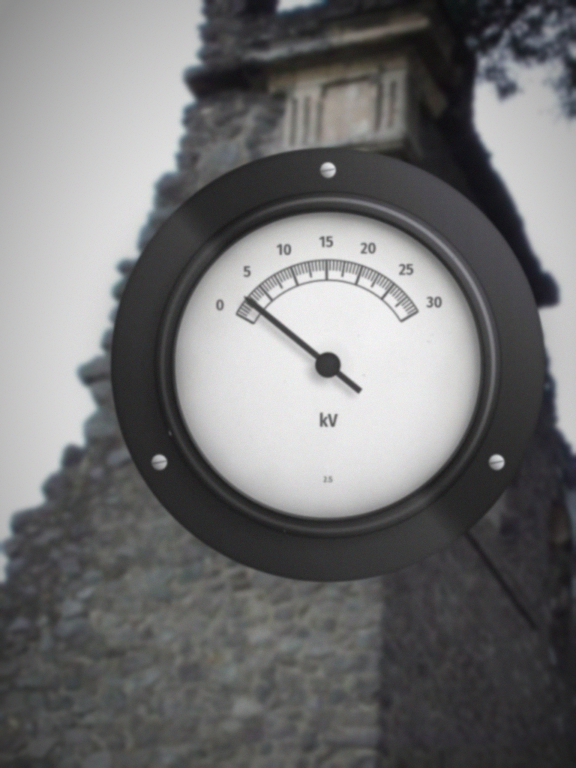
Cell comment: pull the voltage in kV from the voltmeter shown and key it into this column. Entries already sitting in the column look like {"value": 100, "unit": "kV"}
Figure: {"value": 2.5, "unit": "kV"}
